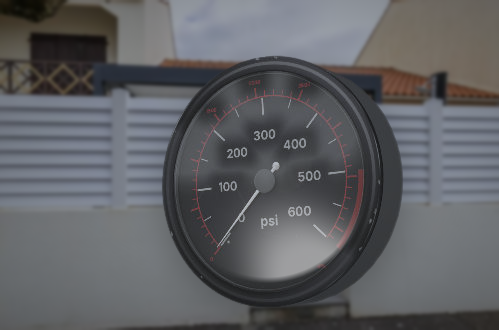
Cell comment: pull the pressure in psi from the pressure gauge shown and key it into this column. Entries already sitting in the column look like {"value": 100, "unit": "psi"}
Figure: {"value": 0, "unit": "psi"}
